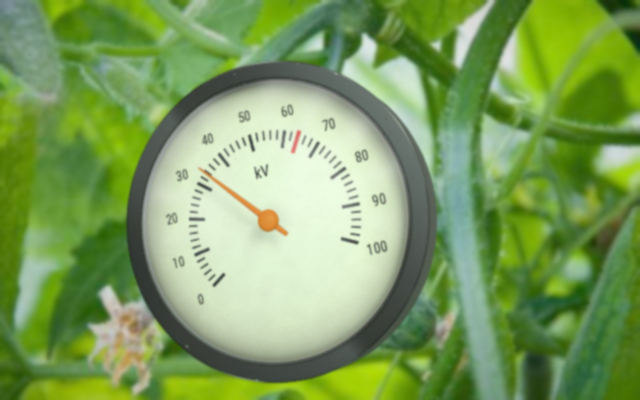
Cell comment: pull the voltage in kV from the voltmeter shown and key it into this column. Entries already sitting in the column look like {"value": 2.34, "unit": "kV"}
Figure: {"value": 34, "unit": "kV"}
